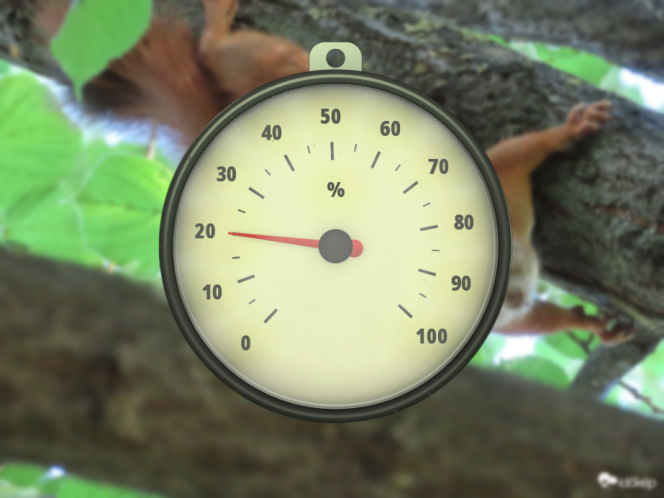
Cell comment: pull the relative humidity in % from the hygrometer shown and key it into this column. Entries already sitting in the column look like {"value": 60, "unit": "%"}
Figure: {"value": 20, "unit": "%"}
